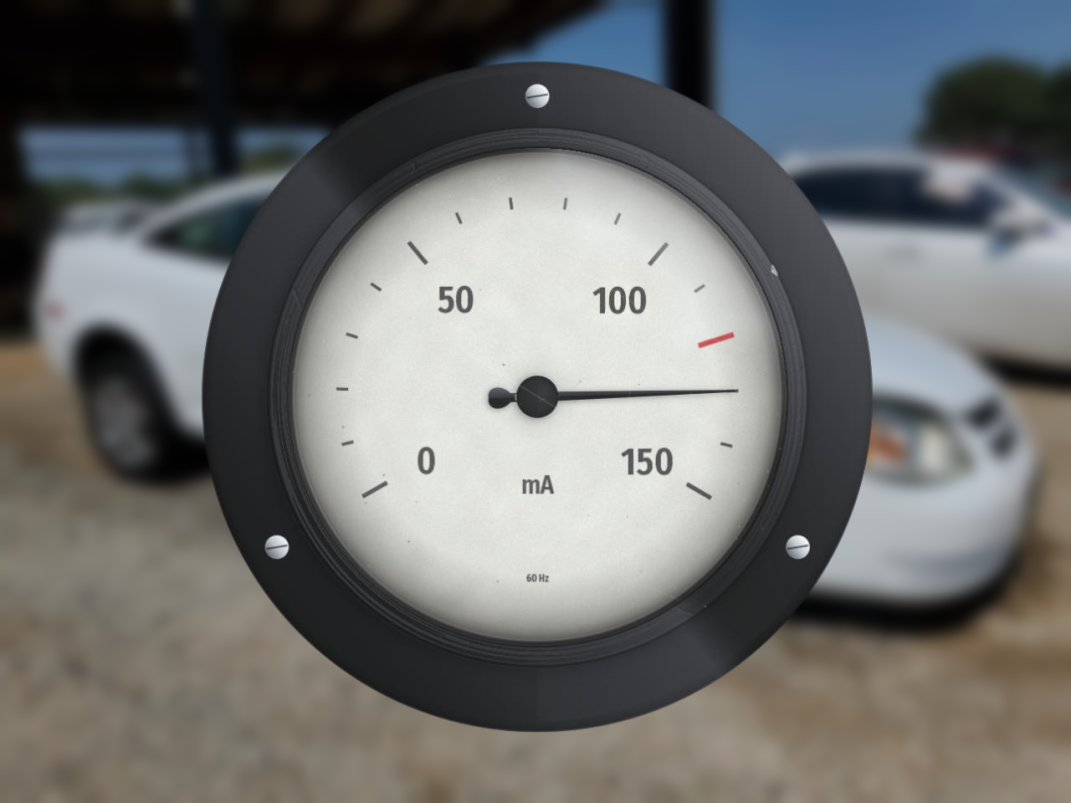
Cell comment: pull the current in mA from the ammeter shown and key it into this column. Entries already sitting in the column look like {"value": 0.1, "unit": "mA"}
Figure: {"value": 130, "unit": "mA"}
